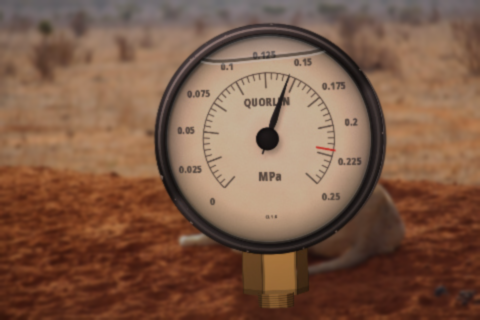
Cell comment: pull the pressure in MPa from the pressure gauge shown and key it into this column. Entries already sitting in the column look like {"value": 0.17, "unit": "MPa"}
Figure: {"value": 0.145, "unit": "MPa"}
